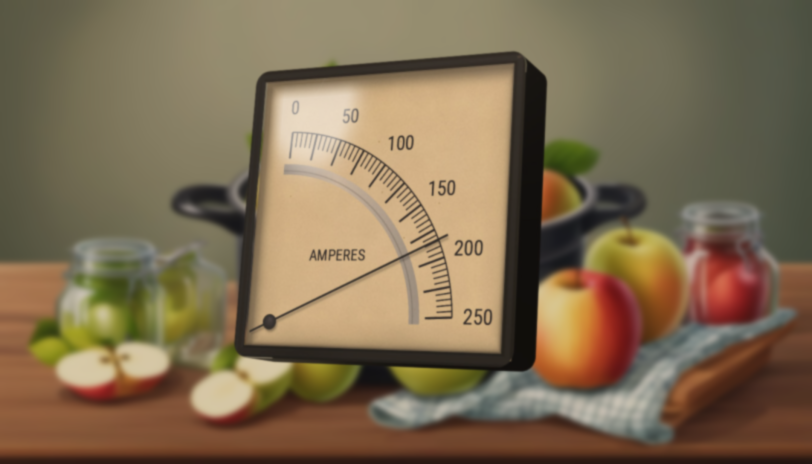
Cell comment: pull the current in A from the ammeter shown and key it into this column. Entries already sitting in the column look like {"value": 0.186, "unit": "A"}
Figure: {"value": 185, "unit": "A"}
